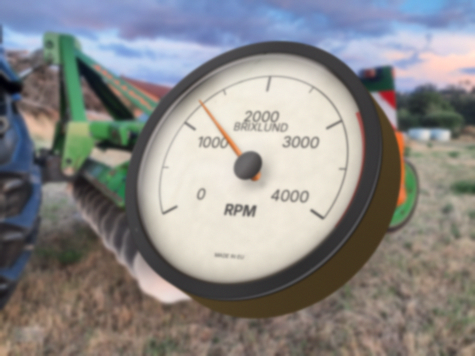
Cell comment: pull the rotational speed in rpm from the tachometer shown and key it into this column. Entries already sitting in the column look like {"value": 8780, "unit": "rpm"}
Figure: {"value": 1250, "unit": "rpm"}
